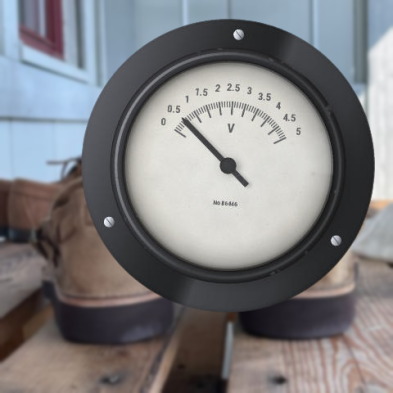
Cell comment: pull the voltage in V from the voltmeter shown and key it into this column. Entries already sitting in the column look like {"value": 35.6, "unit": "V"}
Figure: {"value": 0.5, "unit": "V"}
